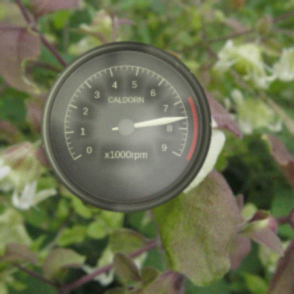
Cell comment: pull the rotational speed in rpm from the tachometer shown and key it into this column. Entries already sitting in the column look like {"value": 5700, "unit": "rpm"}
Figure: {"value": 7600, "unit": "rpm"}
